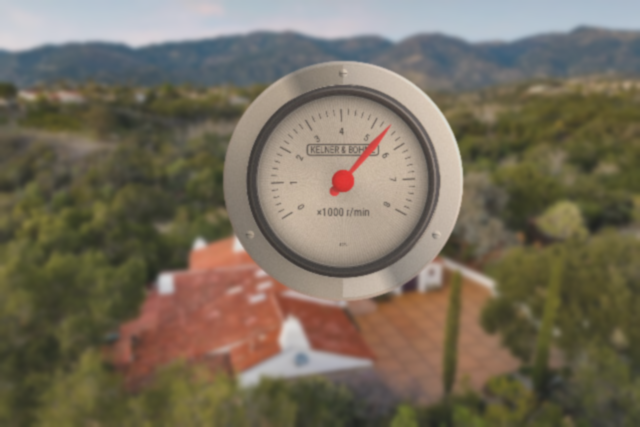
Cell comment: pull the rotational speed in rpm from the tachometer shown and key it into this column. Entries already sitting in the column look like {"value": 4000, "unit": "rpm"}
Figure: {"value": 5400, "unit": "rpm"}
